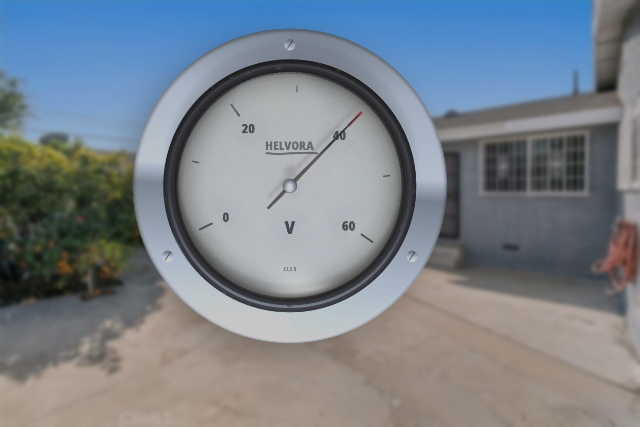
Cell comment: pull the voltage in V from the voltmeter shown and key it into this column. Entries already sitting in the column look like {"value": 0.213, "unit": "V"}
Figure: {"value": 40, "unit": "V"}
